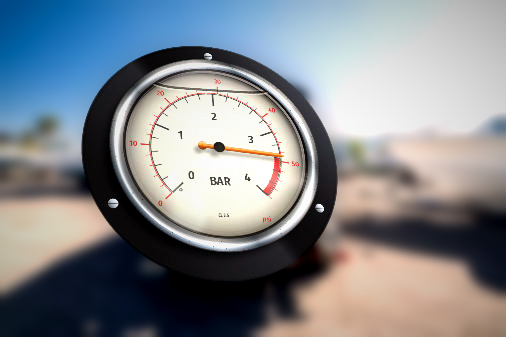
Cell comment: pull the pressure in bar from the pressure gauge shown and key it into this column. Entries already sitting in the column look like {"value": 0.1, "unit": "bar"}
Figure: {"value": 3.4, "unit": "bar"}
